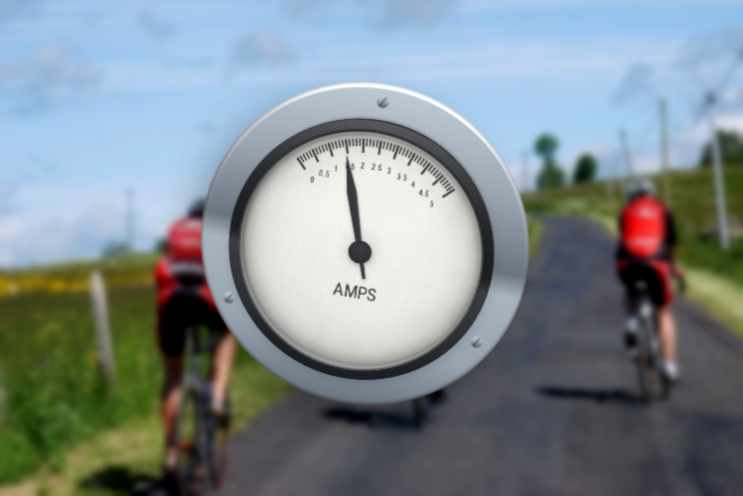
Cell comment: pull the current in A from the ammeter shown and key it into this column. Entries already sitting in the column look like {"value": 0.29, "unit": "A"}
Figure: {"value": 1.5, "unit": "A"}
